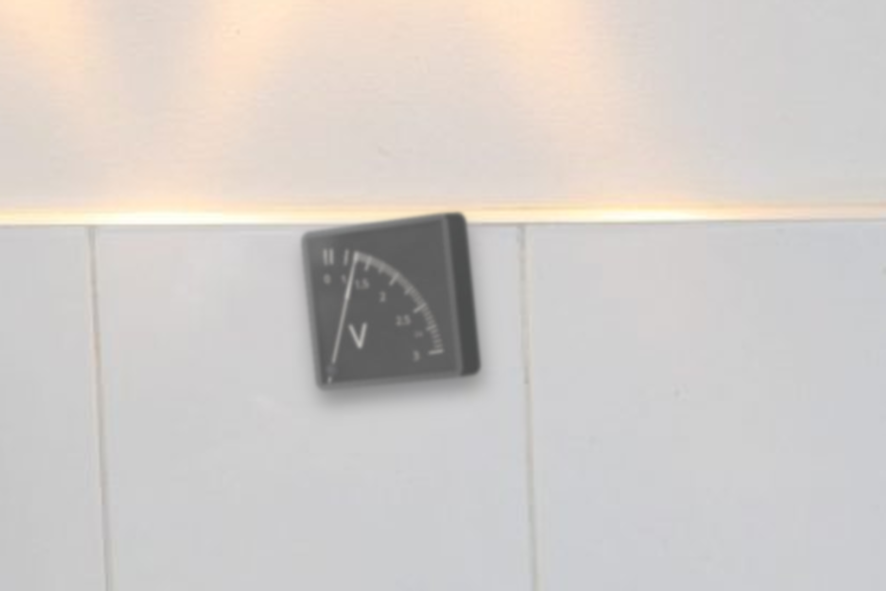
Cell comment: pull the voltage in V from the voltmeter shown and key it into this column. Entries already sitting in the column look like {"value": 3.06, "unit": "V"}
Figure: {"value": 1.25, "unit": "V"}
